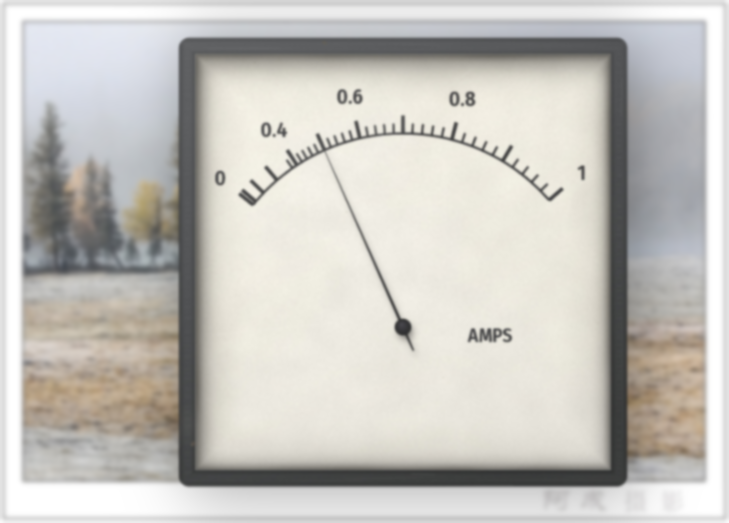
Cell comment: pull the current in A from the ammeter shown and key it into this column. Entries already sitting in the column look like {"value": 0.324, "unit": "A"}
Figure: {"value": 0.5, "unit": "A"}
